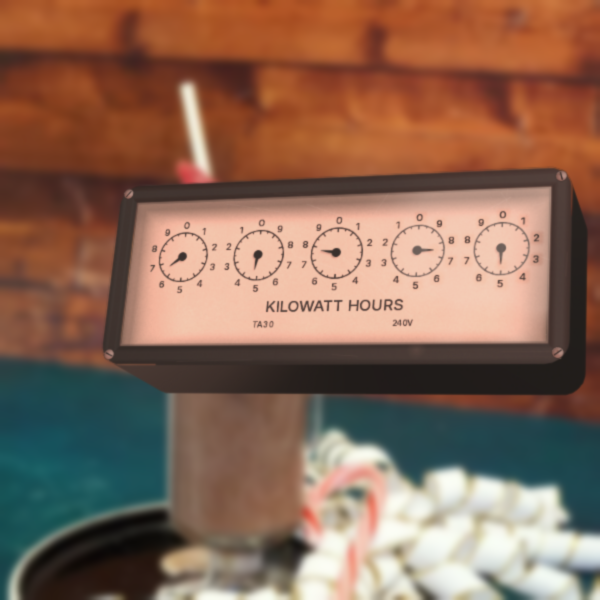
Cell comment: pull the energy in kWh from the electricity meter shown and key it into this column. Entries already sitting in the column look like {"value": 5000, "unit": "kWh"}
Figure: {"value": 64775, "unit": "kWh"}
